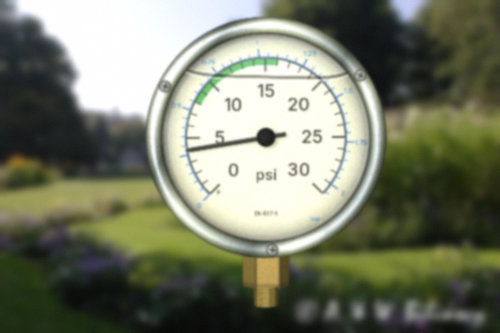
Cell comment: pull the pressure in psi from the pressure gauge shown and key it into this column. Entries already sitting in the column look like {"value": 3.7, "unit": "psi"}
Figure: {"value": 4, "unit": "psi"}
